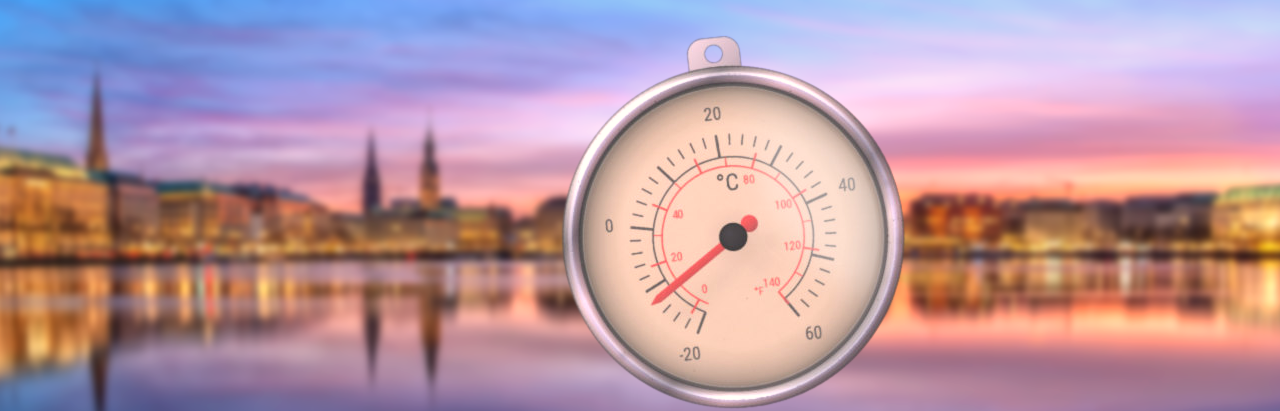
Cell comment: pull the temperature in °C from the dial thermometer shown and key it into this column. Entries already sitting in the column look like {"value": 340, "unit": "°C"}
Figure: {"value": -12, "unit": "°C"}
